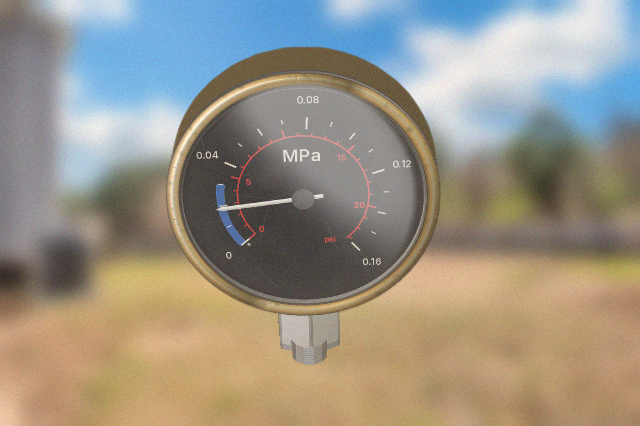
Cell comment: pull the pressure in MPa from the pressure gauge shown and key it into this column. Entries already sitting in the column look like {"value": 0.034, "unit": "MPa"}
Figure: {"value": 0.02, "unit": "MPa"}
